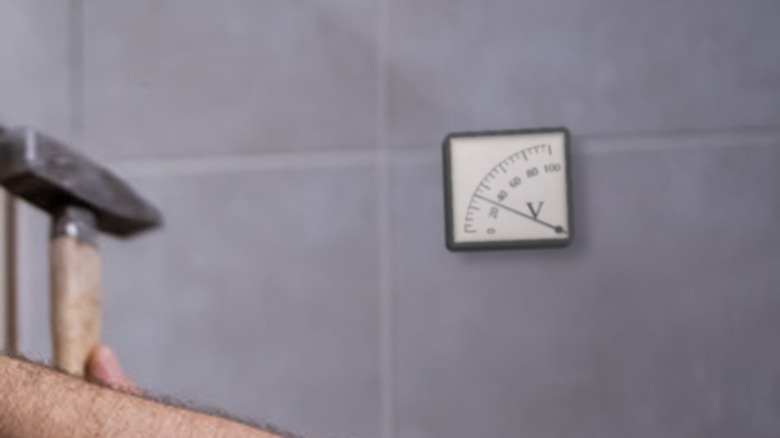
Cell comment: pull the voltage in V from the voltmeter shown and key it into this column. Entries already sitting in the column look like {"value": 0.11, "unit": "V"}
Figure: {"value": 30, "unit": "V"}
